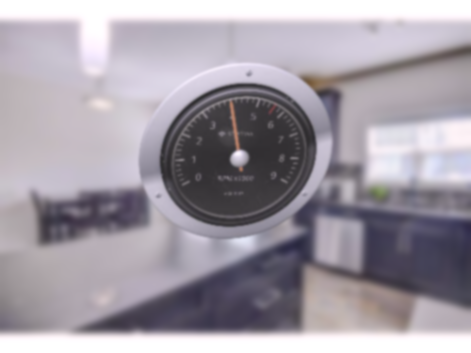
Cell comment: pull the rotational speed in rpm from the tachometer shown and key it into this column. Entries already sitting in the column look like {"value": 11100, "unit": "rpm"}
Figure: {"value": 4000, "unit": "rpm"}
